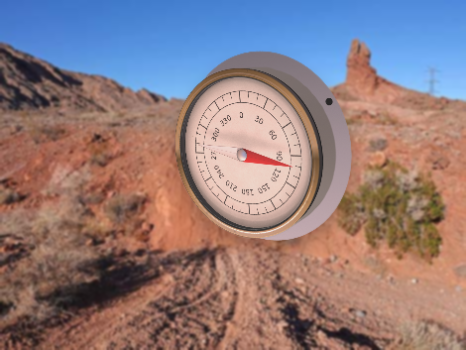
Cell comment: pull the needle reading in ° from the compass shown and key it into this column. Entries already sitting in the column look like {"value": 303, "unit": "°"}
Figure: {"value": 100, "unit": "°"}
